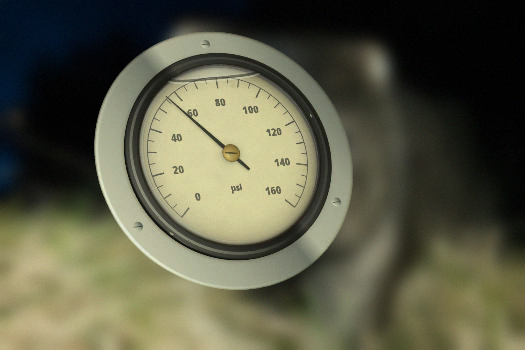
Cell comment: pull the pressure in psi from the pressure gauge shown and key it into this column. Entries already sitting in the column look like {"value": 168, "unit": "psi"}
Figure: {"value": 55, "unit": "psi"}
